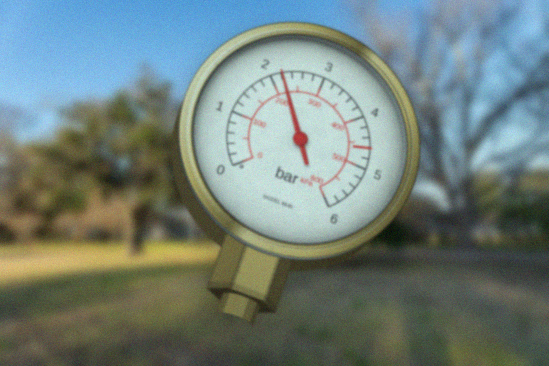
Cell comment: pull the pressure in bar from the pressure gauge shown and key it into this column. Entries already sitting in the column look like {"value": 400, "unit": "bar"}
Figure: {"value": 2.2, "unit": "bar"}
